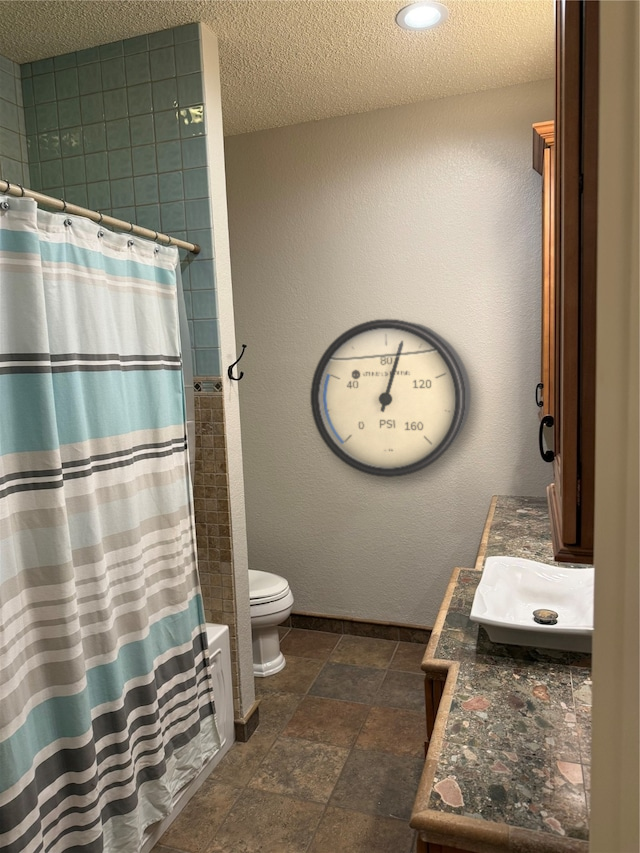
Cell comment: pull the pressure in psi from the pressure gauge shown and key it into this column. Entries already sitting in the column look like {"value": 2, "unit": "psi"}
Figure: {"value": 90, "unit": "psi"}
